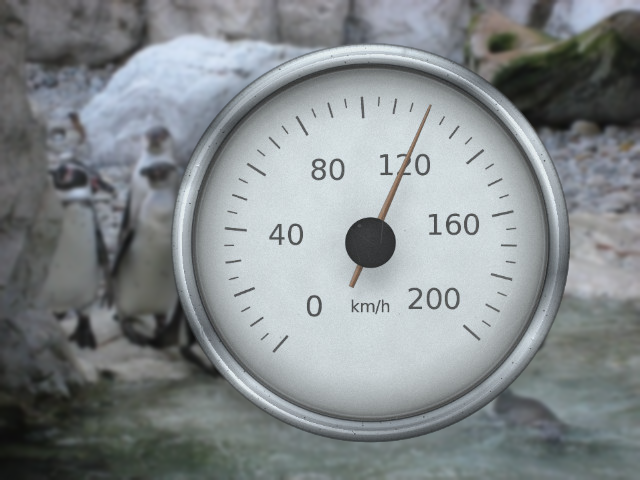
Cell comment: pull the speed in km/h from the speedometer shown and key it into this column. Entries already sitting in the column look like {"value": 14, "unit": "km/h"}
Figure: {"value": 120, "unit": "km/h"}
